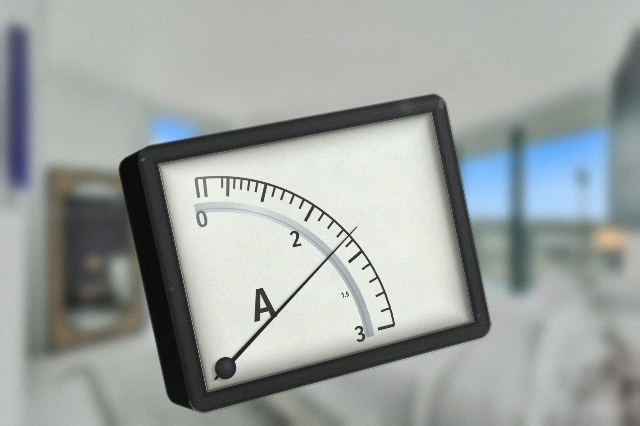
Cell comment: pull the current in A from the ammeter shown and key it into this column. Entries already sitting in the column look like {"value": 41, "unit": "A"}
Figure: {"value": 2.35, "unit": "A"}
